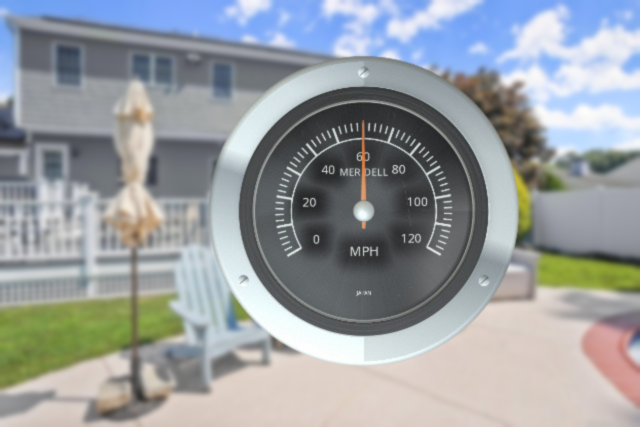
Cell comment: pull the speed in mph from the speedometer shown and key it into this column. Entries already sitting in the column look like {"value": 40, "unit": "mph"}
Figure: {"value": 60, "unit": "mph"}
